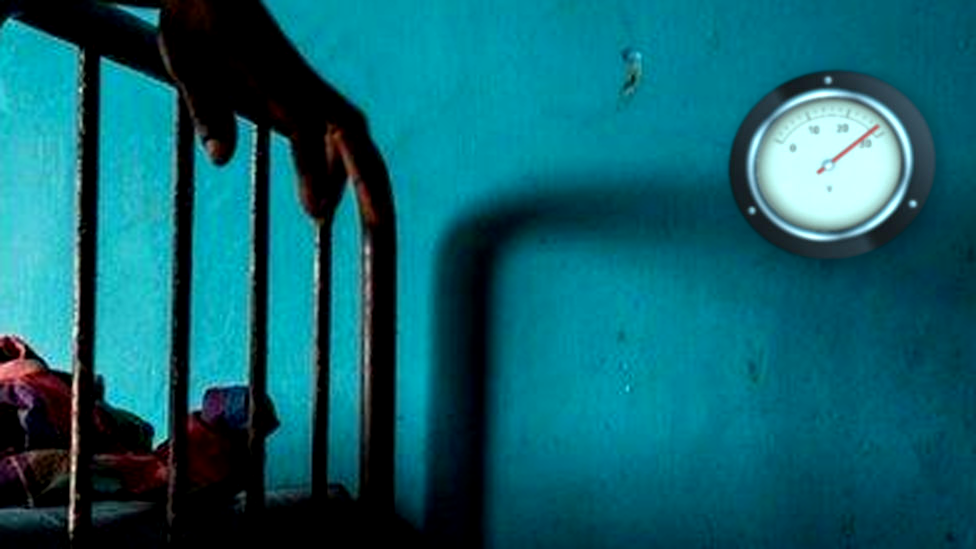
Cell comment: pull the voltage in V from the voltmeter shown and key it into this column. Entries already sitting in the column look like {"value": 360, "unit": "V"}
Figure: {"value": 28, "unit": "V"}
